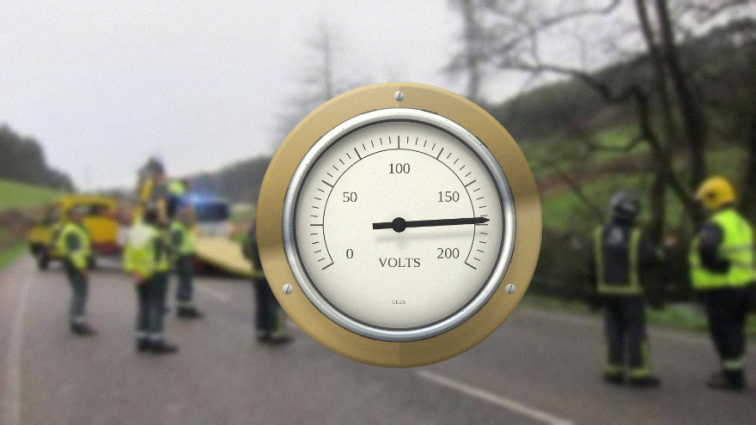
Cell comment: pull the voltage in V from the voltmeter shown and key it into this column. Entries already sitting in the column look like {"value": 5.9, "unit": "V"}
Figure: {"value": 172.5, "unit": "V"}
